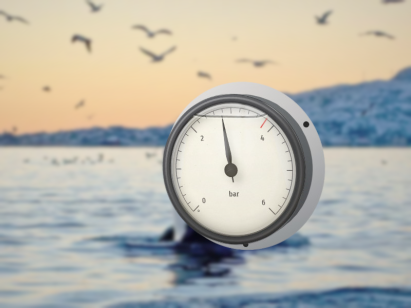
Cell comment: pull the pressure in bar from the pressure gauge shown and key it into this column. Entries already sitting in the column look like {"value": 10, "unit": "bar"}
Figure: {"value": 2.8, "unit": "bar"}
